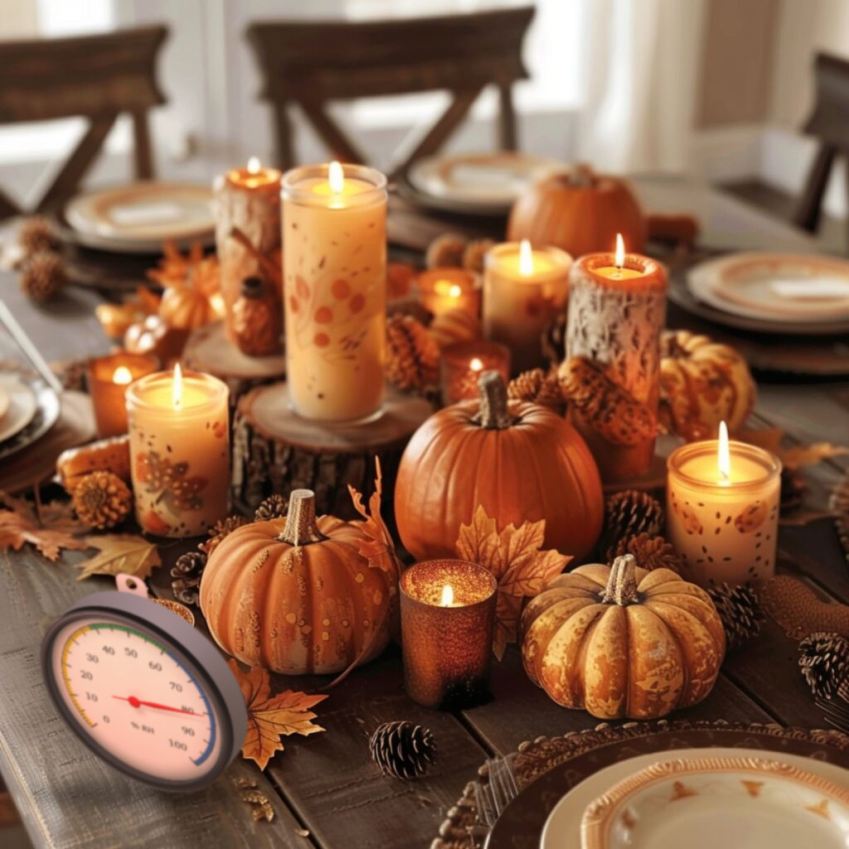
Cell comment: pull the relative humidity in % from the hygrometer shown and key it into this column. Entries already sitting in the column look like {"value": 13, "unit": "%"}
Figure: {"value": 80, "unit": "%"}
